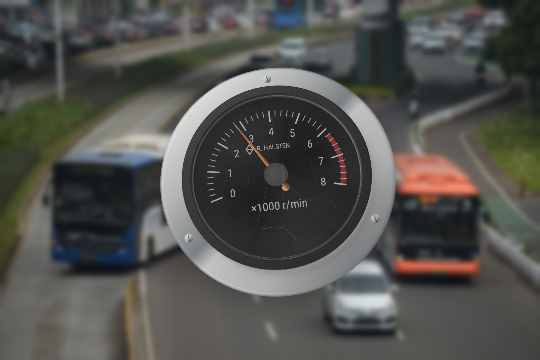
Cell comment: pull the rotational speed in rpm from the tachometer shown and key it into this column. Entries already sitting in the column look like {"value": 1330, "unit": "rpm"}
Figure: {"value": 2800, "unit": "rpm"}
